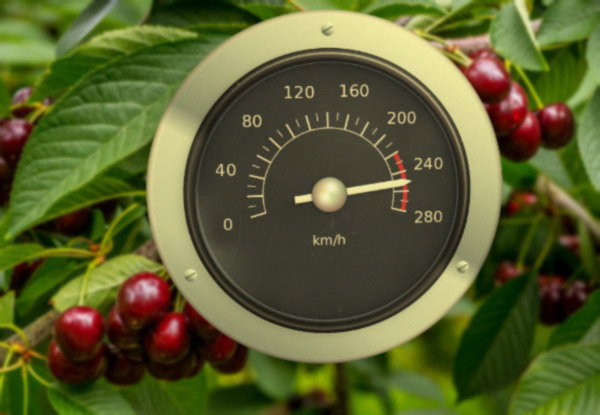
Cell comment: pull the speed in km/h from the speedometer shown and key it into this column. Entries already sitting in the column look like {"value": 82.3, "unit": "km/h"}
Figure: {"value": 250, "unit": "km/h"}
